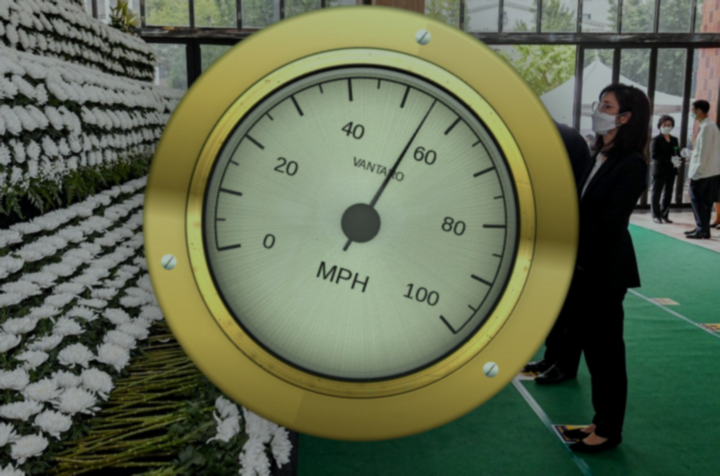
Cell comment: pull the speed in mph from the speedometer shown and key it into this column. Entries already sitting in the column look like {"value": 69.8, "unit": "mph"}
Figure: {"value": 55, "unit": "mph"}
